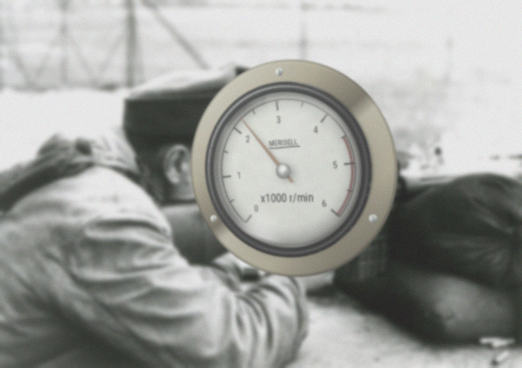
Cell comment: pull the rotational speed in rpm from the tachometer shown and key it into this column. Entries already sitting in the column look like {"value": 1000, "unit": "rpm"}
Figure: {"value": 2250, "unit": "rpm"}
